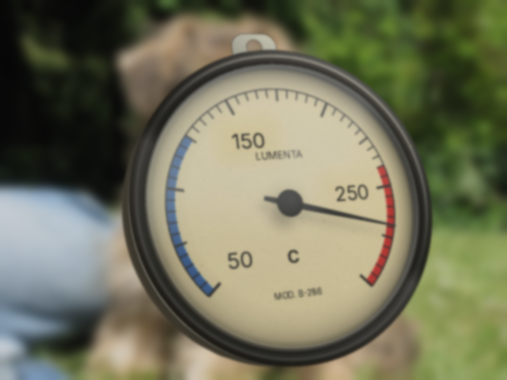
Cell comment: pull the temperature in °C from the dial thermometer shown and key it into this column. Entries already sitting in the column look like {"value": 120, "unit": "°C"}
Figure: {"value": 270, "unit": "°C"}
